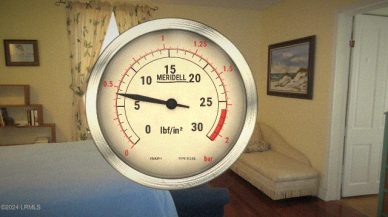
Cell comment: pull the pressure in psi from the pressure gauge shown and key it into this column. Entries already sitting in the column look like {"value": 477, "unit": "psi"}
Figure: {"value": 6.5, "unit": "psi"}
